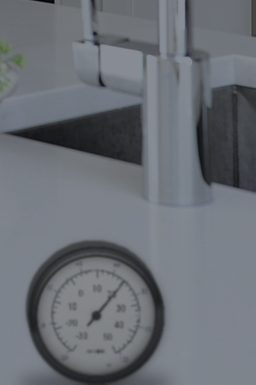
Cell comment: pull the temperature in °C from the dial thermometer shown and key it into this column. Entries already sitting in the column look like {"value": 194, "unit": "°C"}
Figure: {"value": 20, "unit": "°C"}
